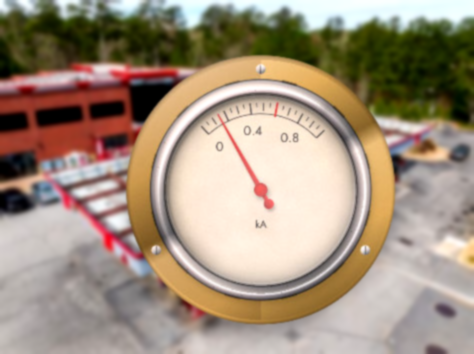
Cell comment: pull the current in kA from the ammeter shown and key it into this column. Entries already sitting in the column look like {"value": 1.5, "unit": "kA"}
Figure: {"value": 0.15, "unit": "kA"}
